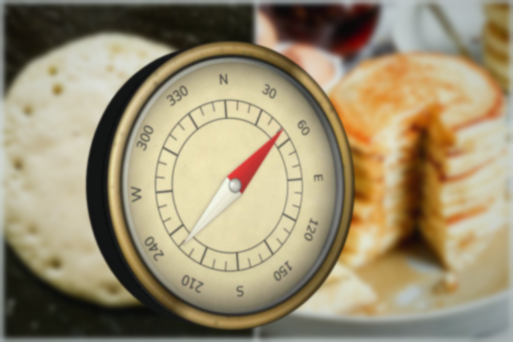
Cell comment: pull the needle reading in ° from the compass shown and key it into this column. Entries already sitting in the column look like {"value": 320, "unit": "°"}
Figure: {"value": 50, "unit": "°"}
